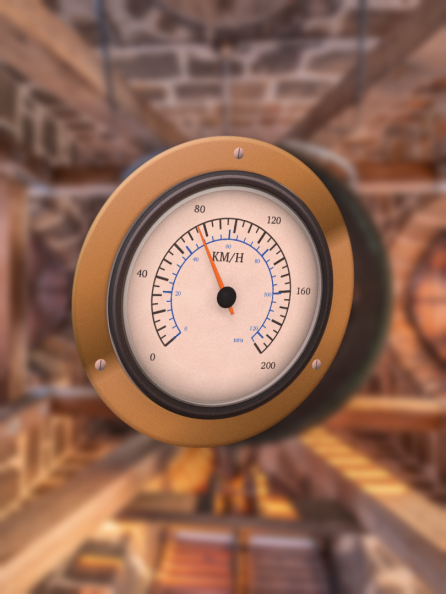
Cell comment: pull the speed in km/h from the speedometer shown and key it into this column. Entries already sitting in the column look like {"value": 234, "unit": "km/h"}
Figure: {"value": 75, "unit": "km/h"}
